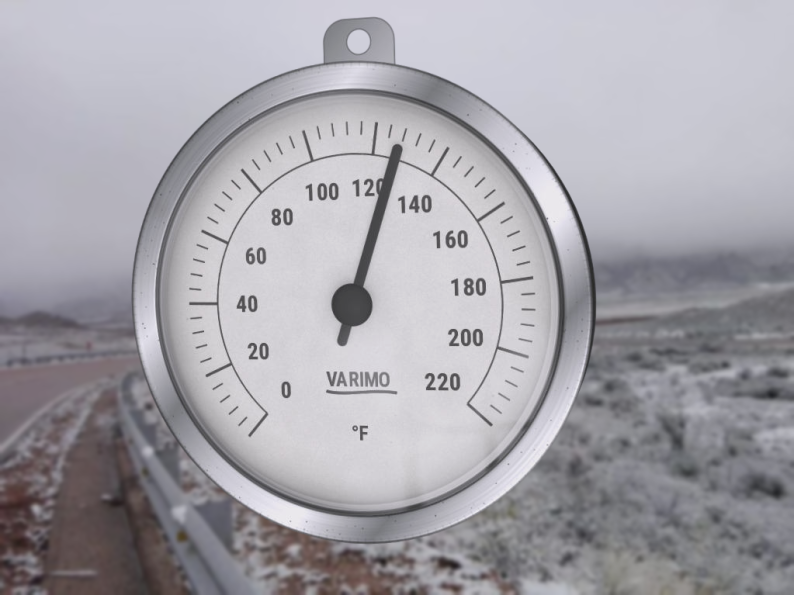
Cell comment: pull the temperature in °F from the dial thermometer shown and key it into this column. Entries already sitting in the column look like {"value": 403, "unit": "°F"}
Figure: {"value": 128, "unit": "°F"}
